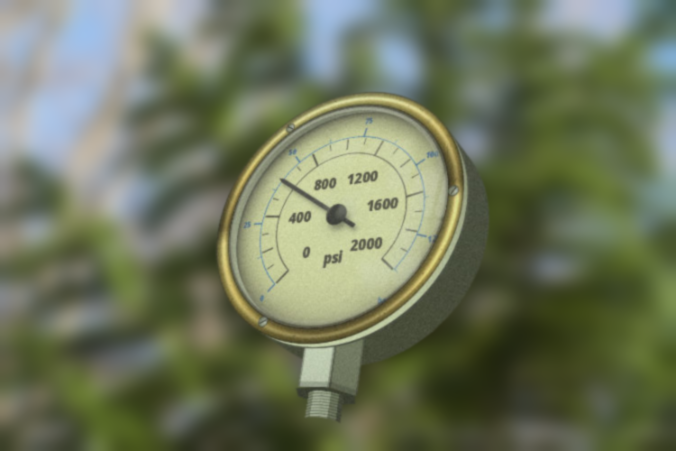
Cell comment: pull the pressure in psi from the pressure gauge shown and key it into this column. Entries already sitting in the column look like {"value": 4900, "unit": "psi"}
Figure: {"value": 600, "unit": "psi"}
